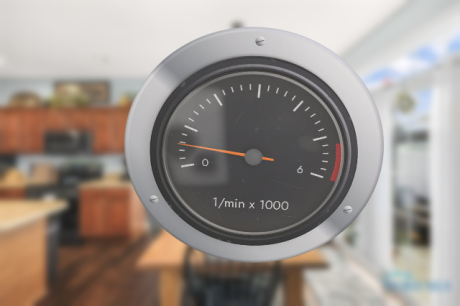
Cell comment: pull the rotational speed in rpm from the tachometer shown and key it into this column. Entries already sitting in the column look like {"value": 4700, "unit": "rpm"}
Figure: {"value": 600, "unit": "rpm"}
